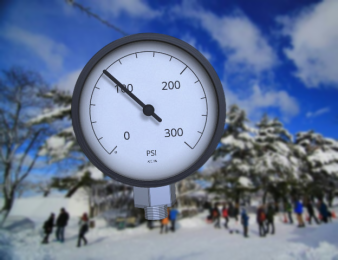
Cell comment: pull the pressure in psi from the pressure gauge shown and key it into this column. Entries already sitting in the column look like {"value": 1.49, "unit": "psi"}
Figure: {"value": 100, "unit": "psi"}
